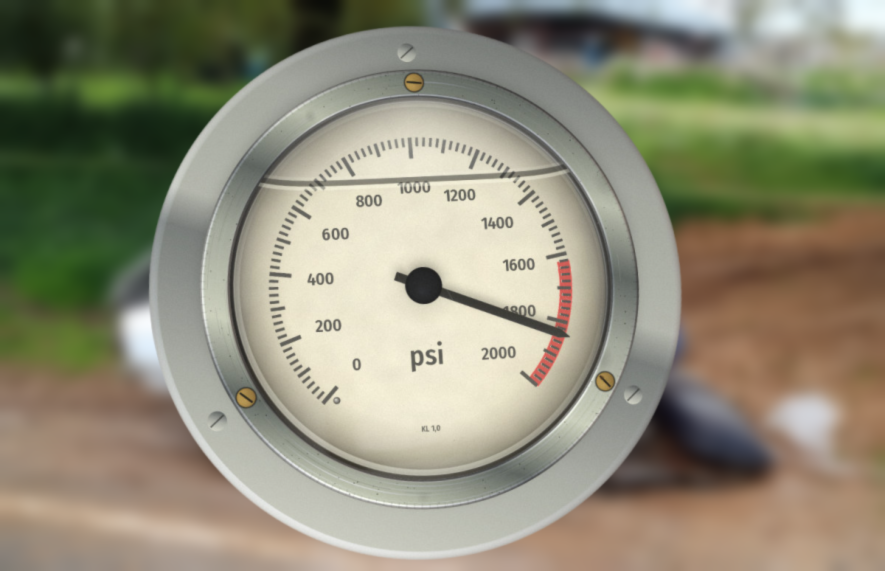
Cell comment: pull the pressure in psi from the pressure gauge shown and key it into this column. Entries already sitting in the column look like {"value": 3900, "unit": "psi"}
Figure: {"value": 1840, "unit": "psi"}
